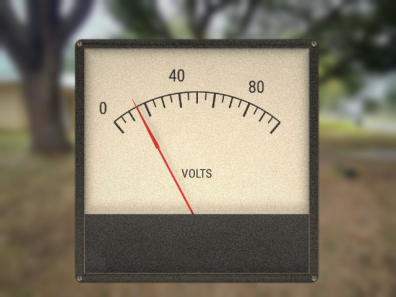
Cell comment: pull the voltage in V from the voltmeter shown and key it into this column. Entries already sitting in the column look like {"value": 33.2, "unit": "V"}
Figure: {"value": 15, "unit": "V"}
